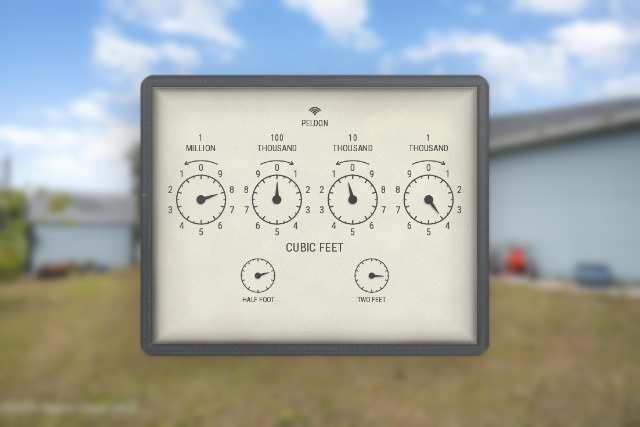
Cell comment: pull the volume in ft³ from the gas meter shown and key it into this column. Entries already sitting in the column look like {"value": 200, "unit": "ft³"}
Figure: {"value": 800400, "unit": "ft³"}
